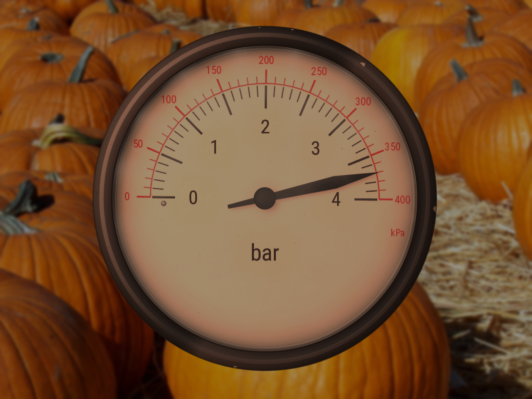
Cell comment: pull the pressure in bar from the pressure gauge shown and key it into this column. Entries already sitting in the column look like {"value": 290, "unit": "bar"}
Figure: {"value": 3.7, "unit": "bar"}
